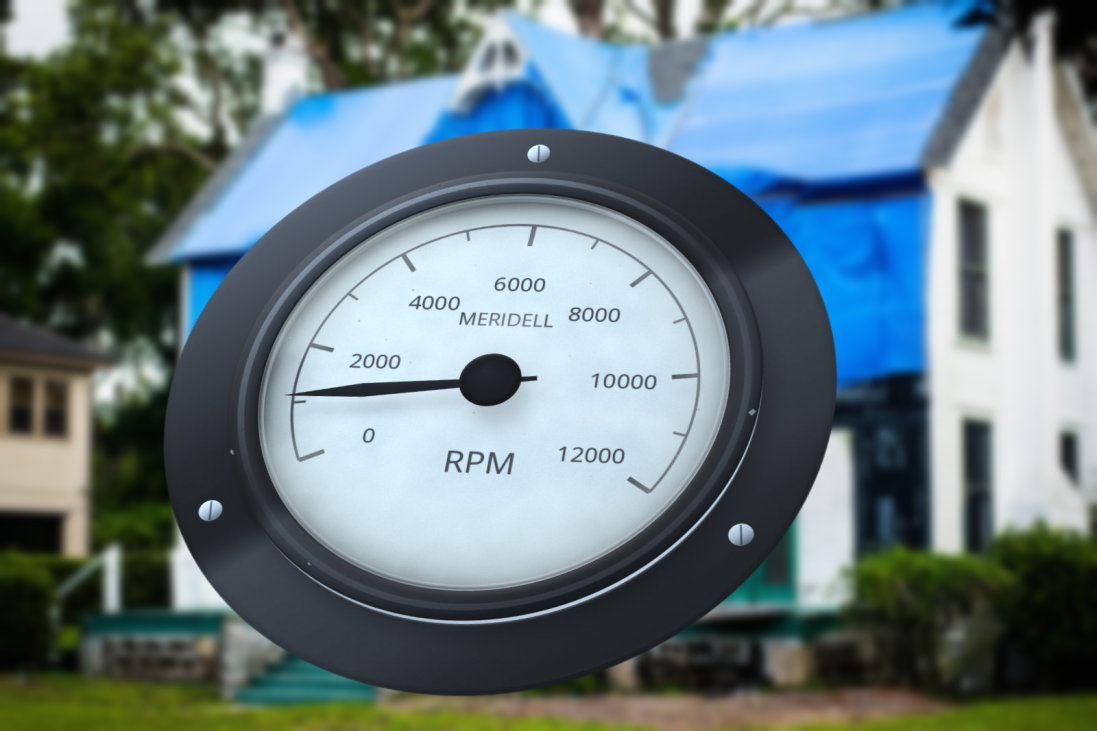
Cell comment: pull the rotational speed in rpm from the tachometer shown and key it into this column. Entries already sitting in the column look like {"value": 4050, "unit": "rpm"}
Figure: {"value": 1000, "unit": "rpm"}
